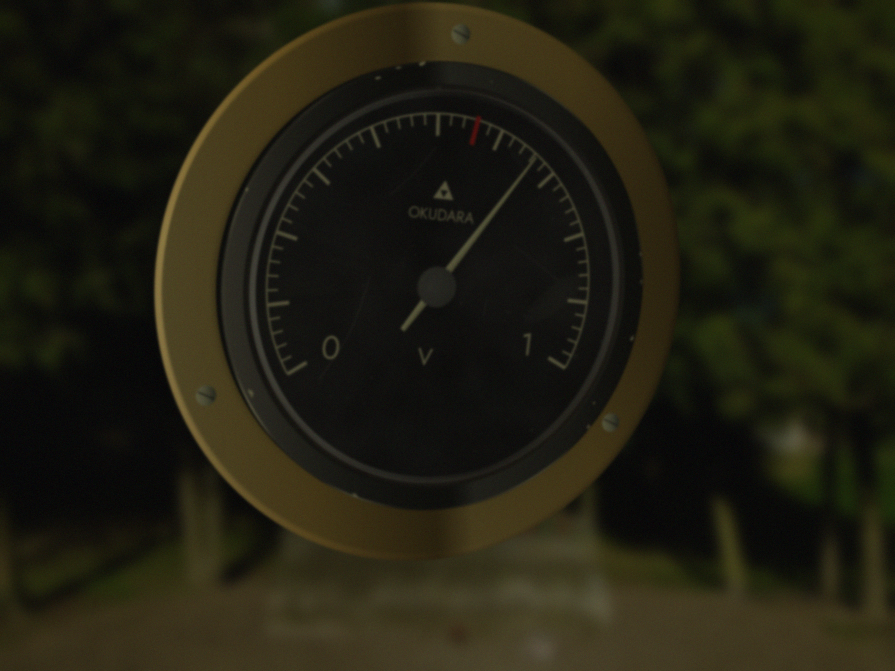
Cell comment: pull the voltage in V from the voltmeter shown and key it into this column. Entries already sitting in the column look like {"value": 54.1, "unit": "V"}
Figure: {"value": 0.66, "unit": "V"}
